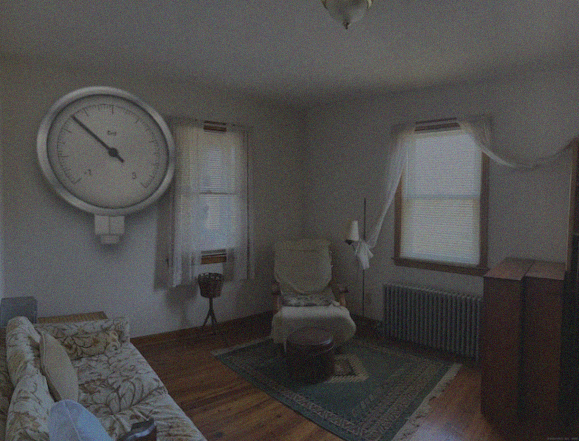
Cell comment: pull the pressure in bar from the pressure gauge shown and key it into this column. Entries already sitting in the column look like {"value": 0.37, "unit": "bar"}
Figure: {"value": 0.25, "unit": "bar"}
